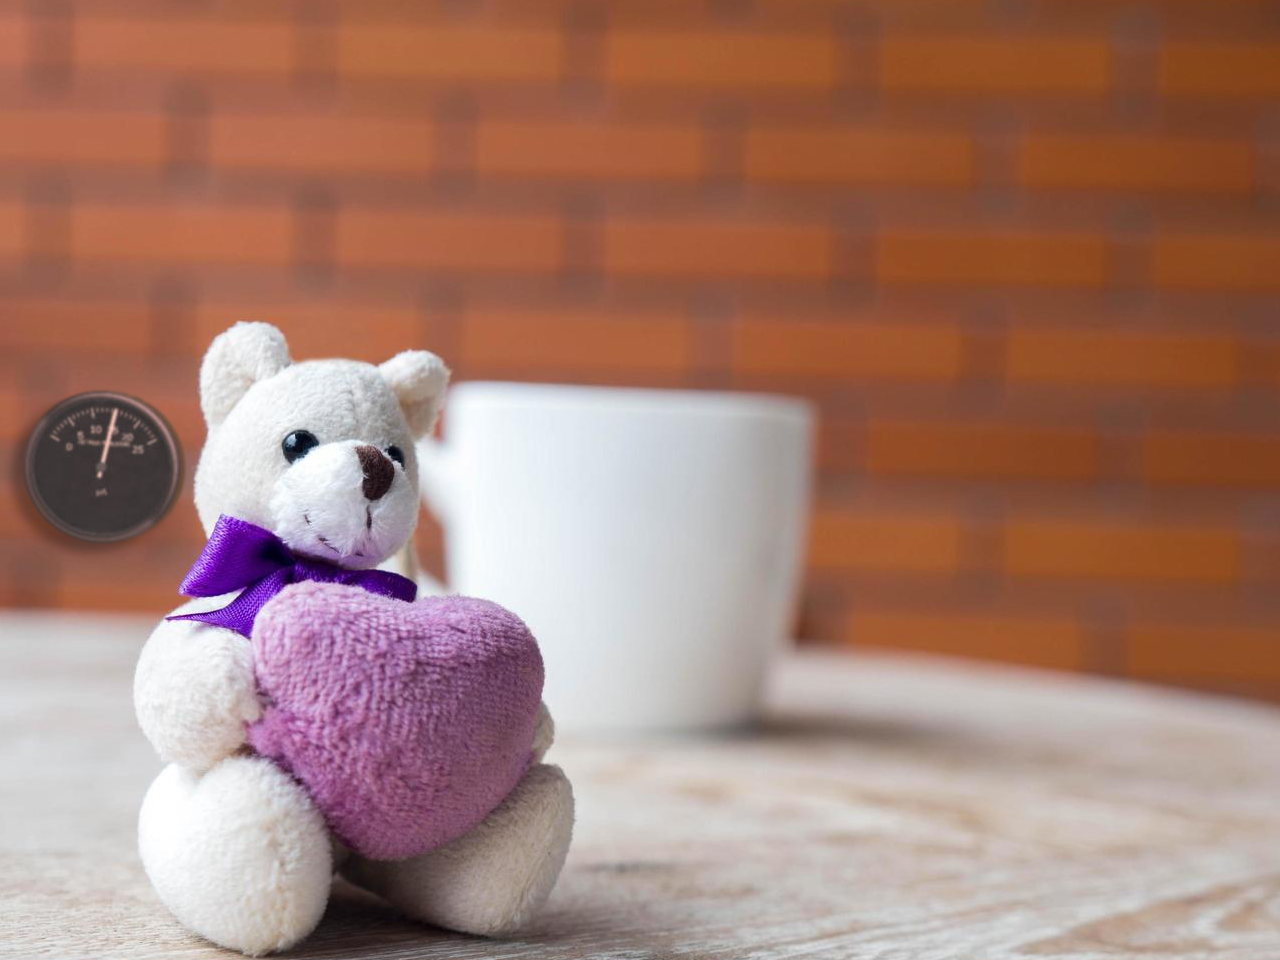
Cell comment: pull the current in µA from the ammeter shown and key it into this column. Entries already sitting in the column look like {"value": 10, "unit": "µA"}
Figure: {"value": 15, "unit": "µA"}
